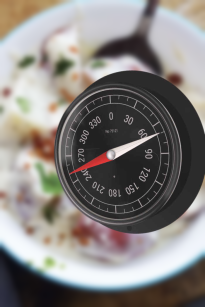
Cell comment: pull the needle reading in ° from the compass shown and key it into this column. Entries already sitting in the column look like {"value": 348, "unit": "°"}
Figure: {"value": 250, "unit": "°"}
